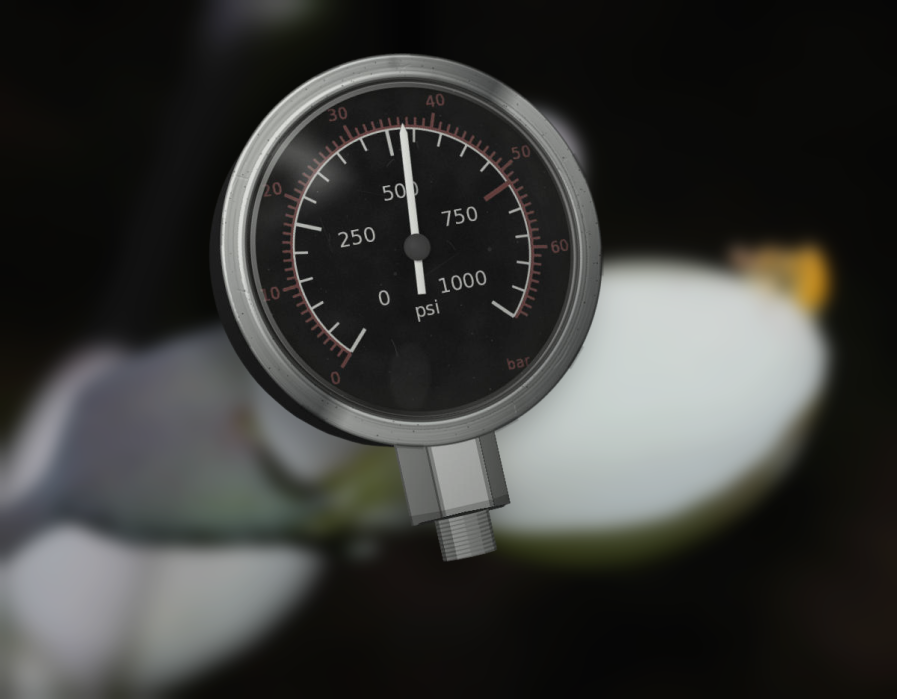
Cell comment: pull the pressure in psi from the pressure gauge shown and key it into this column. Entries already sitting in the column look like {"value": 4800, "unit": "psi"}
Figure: {"value": 525, "unit": "psi"}
